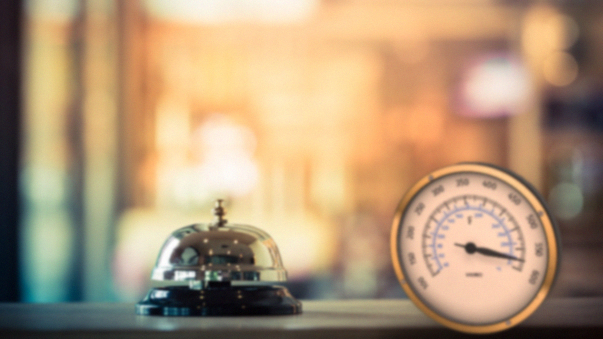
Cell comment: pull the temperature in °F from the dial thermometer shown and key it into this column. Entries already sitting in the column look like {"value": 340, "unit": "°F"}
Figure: {"value": 575, "unit": "°F"}
